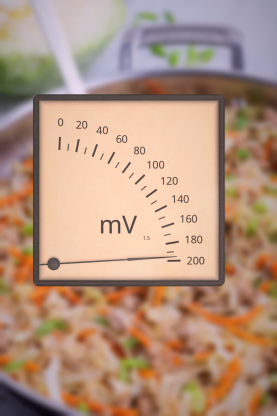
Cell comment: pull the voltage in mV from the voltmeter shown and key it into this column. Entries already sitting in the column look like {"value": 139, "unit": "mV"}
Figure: {"value": 195, "unit": "mV"}
